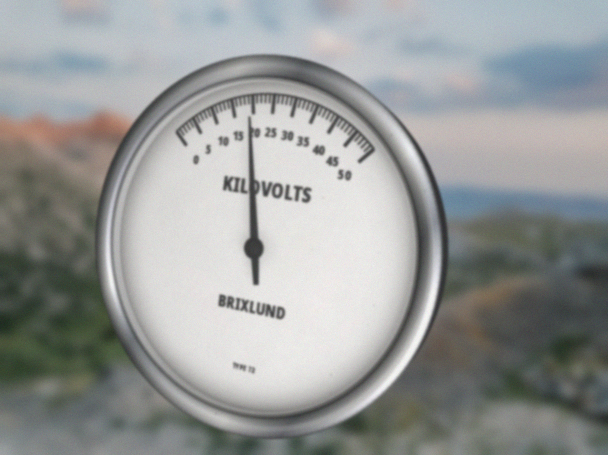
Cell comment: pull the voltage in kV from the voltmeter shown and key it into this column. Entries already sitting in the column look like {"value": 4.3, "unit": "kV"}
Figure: {"value": 20, "unit": "kV"}
